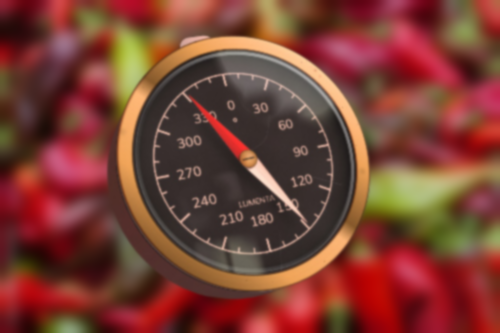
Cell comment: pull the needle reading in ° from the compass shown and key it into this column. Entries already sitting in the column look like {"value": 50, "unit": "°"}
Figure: {"value": 330, "unit": "°"}
